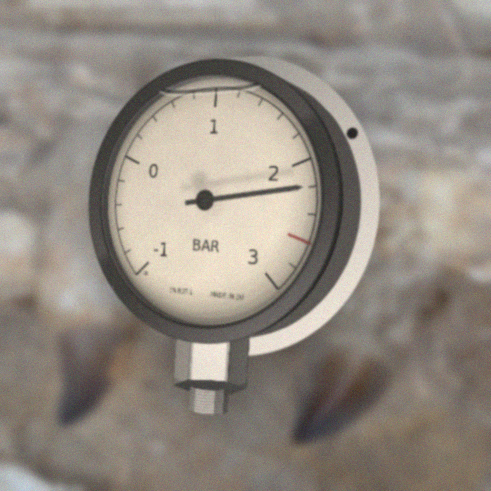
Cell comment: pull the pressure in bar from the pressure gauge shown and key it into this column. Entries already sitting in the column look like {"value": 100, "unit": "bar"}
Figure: {"value": 2.2, "unit": "bar"}
